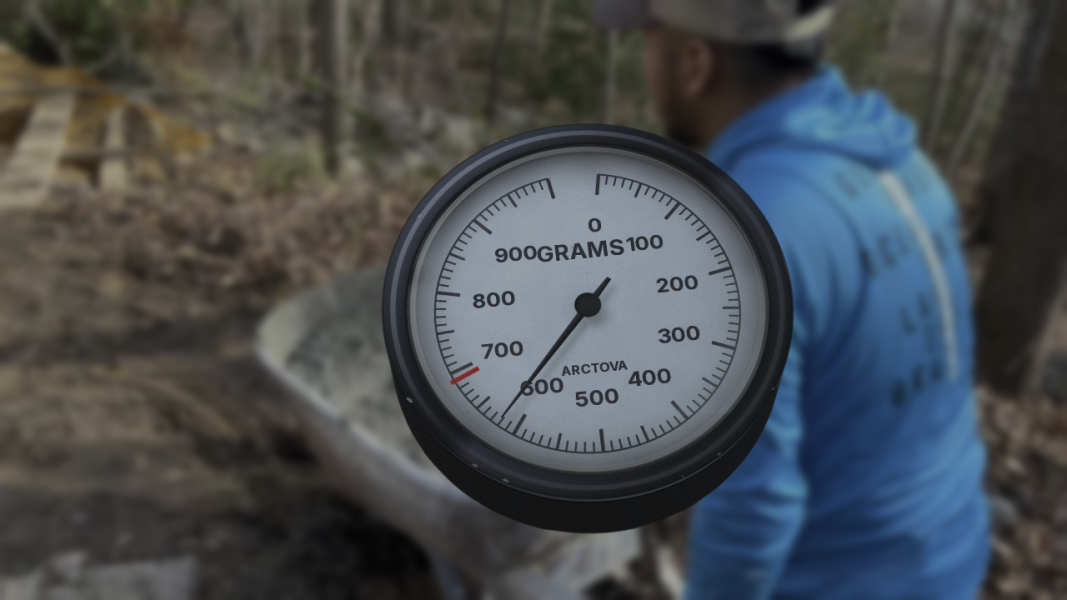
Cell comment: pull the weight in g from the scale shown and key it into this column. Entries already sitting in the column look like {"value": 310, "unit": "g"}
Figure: {"value": 620, "unit": "g"}
